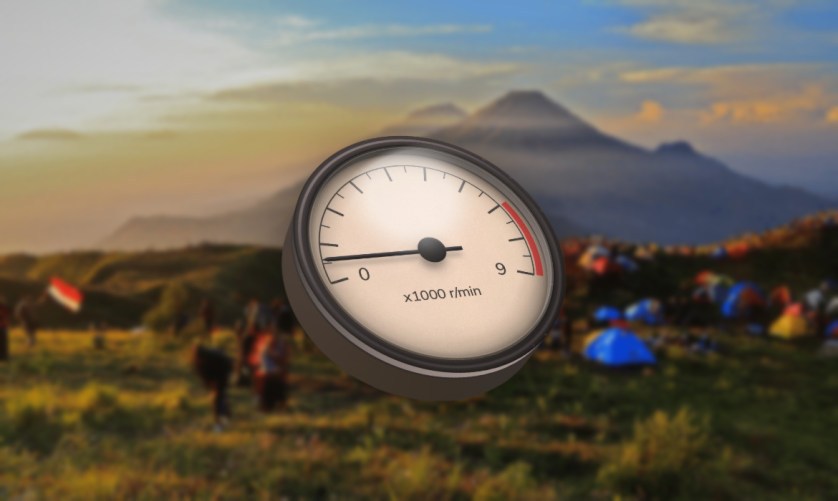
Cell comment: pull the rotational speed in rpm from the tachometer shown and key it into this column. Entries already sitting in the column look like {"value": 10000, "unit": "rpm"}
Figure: {"value": 500, "unit": "rpm"}
